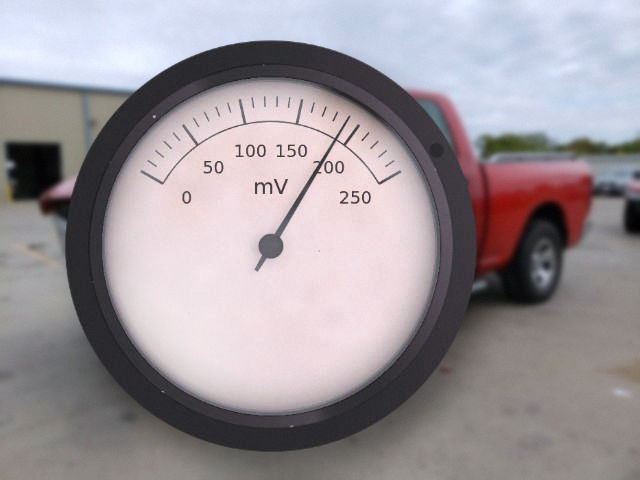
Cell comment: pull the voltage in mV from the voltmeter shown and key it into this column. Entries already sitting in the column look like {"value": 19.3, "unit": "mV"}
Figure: {"value": 190, "unit": "mV"}
